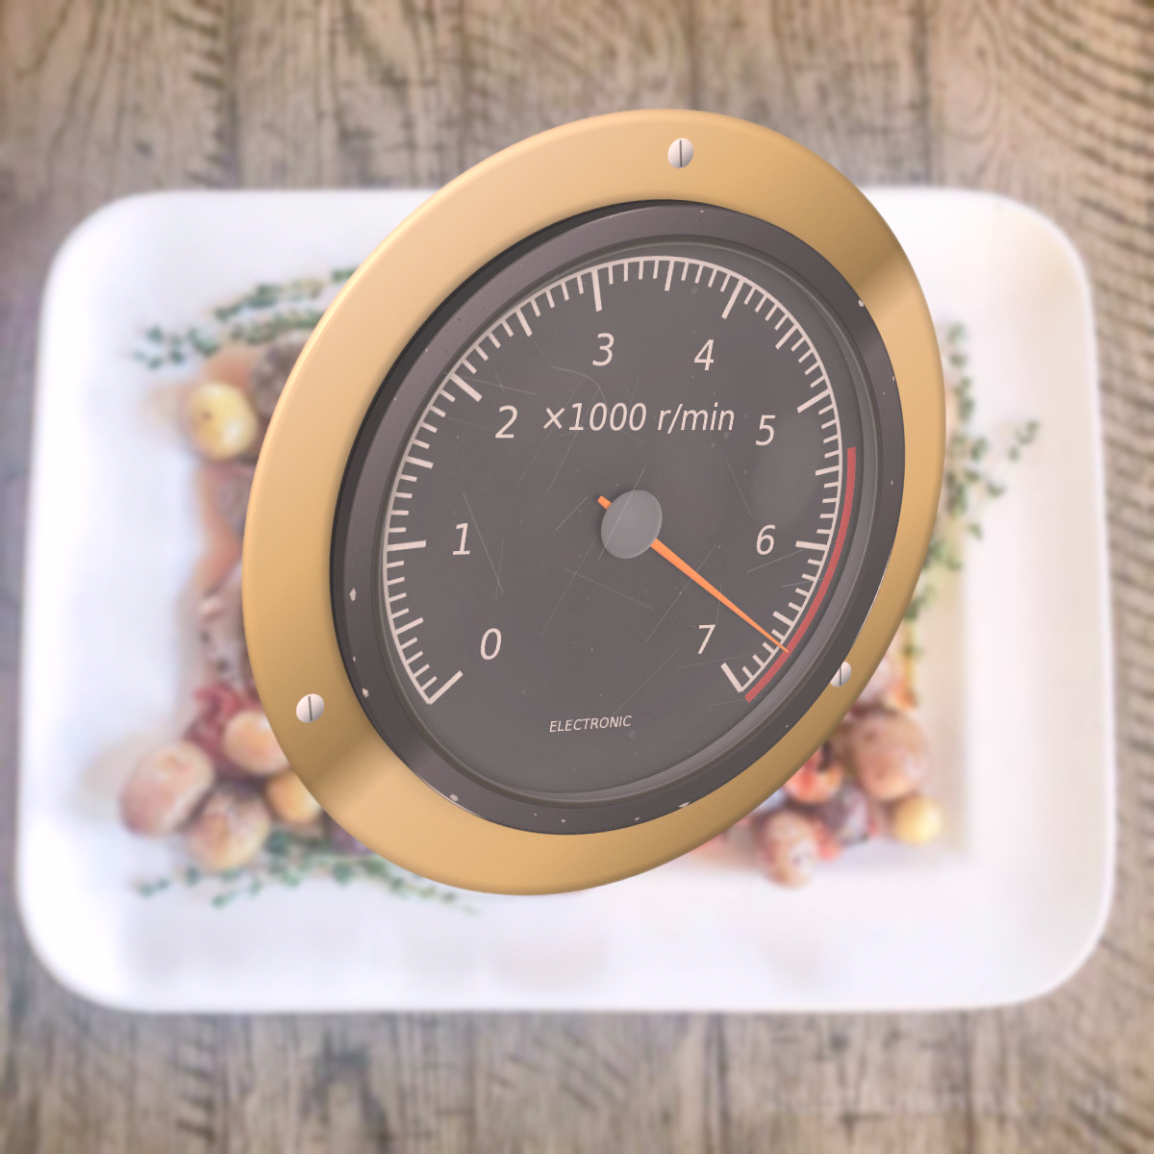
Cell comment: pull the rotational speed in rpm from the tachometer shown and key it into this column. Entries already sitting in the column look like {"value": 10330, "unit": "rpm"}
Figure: {"value": 6650, "unit": "rpm"}
